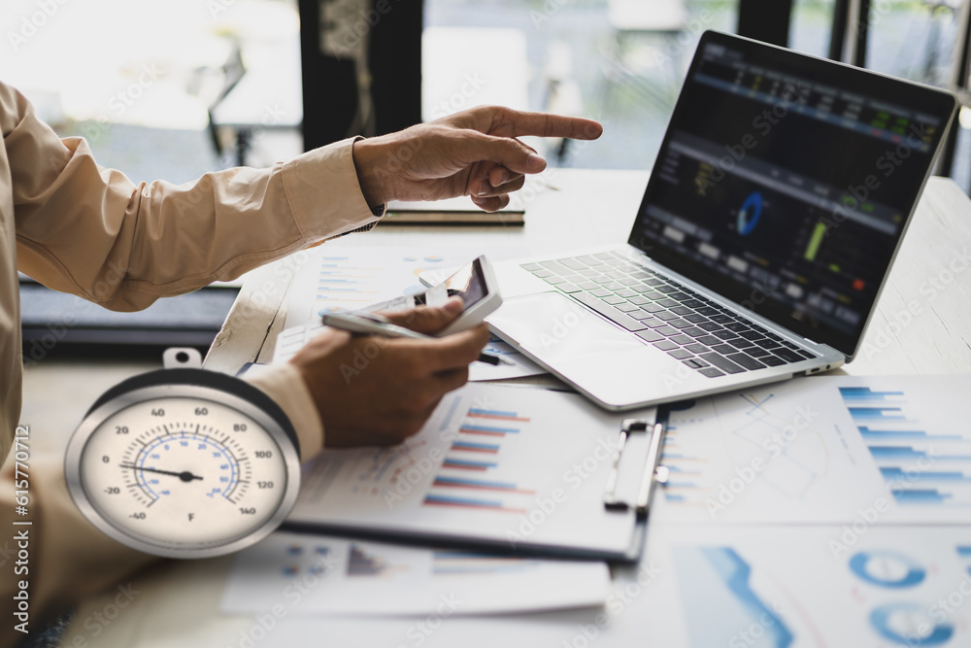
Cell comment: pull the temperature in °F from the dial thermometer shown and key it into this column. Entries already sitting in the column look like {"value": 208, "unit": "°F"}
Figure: {"value": 0, "unit": "°F"}
